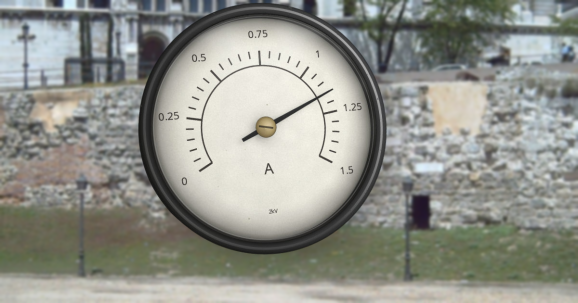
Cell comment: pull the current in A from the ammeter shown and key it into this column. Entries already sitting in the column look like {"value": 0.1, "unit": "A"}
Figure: {"value": 1.15, "unit": "A"}
